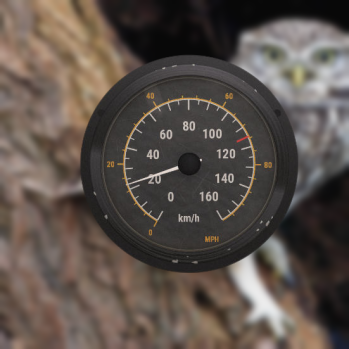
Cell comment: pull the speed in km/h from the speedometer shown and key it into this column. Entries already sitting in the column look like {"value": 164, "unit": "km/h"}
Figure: {"value": 22.5, "unit": "km/h"}
